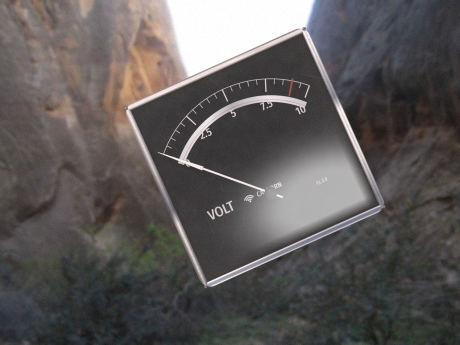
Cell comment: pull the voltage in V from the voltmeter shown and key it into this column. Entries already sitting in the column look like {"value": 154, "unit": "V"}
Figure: {"value": 0, "unit": "V"}
